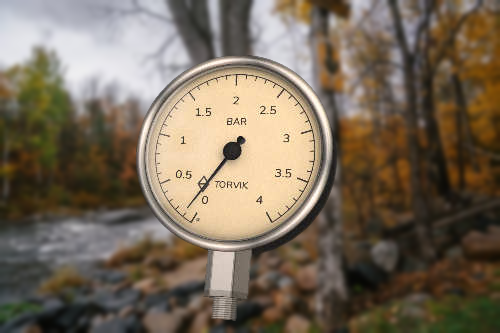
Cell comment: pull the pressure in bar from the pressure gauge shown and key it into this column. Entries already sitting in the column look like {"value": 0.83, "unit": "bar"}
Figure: {"value": 0.1, "unit": "bar"}
